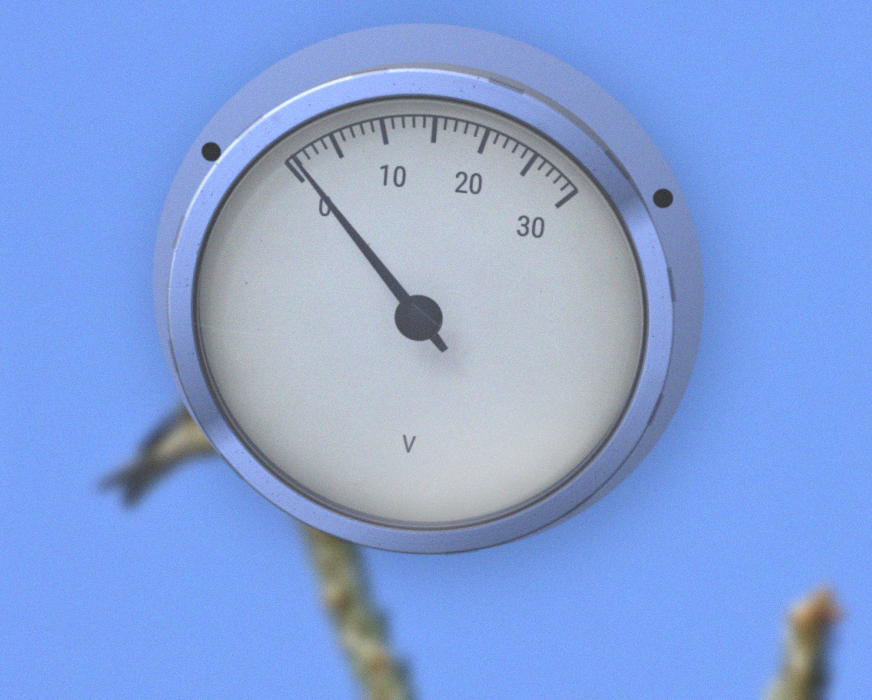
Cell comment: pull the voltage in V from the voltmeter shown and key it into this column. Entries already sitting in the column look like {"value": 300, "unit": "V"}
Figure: {"value": 1, "unit": "V"}
